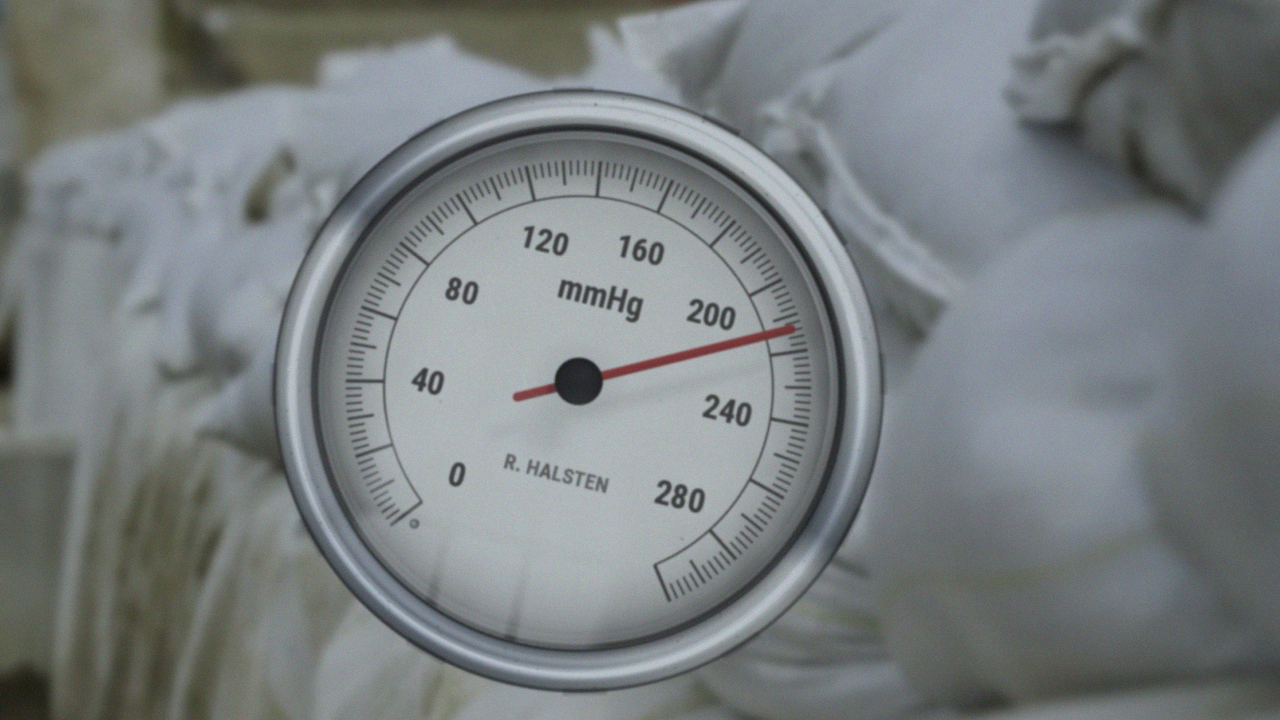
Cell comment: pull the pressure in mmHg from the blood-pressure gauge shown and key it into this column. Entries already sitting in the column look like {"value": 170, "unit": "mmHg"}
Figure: {"value": 214, "unit": "mmHg"}
